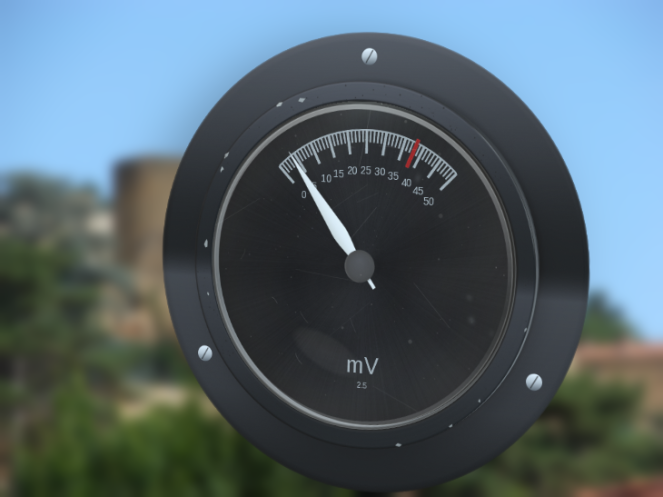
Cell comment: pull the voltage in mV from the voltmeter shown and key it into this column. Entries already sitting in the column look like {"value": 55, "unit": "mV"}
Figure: {"value": 5, "unit": "mV"}
